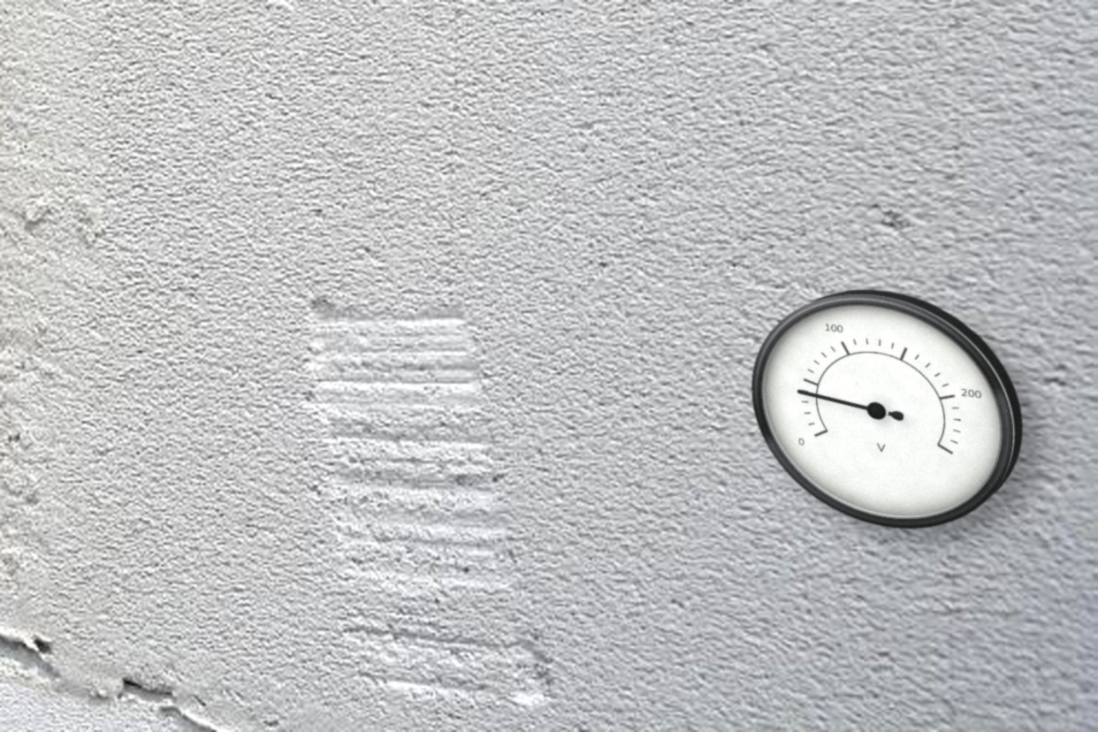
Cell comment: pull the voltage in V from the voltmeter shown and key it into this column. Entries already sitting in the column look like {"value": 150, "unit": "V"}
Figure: {"value": 40, "unit": "V"}
